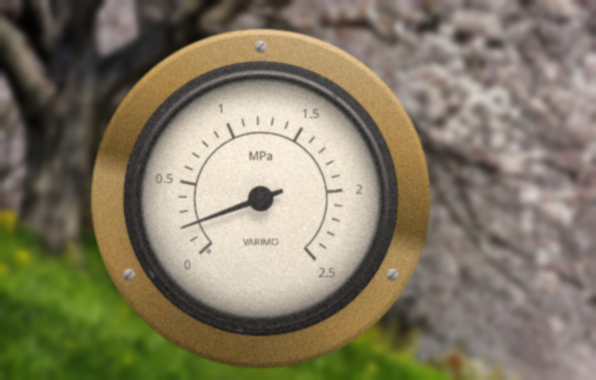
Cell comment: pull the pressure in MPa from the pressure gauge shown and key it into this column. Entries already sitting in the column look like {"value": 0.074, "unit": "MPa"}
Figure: {"value": 0.2, "unit": "MPa"}
